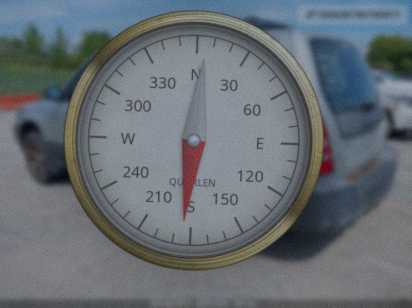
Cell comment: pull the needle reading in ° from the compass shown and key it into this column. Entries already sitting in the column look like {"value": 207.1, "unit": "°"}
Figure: {"value": 185, "unit": "°"}
